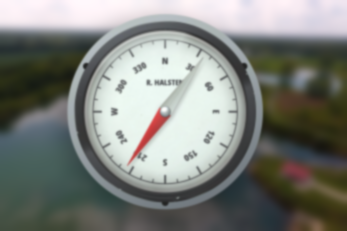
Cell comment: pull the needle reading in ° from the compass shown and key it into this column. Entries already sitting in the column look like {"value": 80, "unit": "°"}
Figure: {"value": 215, "unit": "°"}
